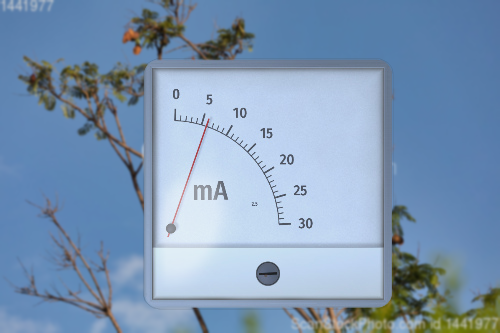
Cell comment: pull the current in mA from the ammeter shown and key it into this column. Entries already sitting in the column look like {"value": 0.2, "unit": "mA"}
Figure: {"value": 6, "unit": "mA"}
